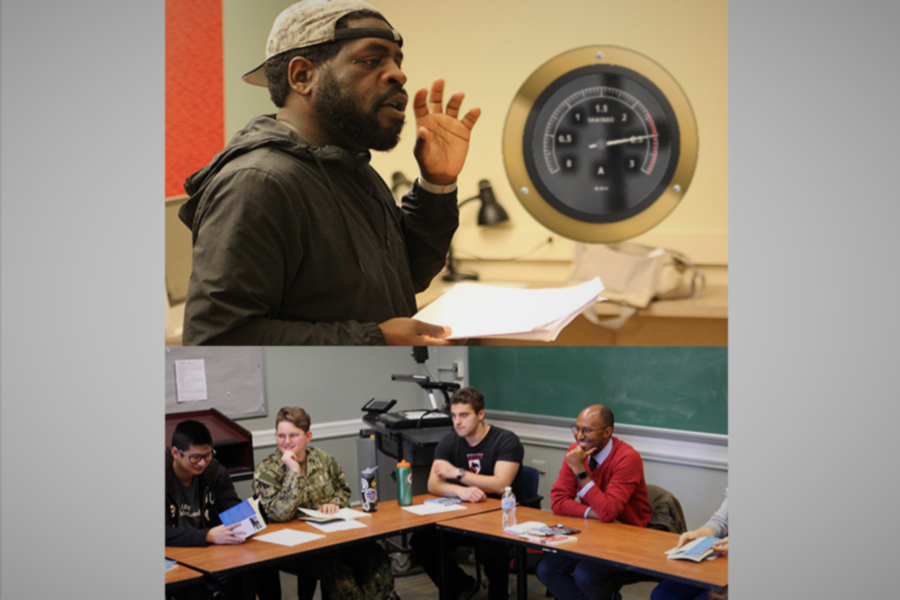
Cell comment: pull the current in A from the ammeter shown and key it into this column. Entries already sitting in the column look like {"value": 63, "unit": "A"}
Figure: {"value": 2.5, "unit": "A"}
